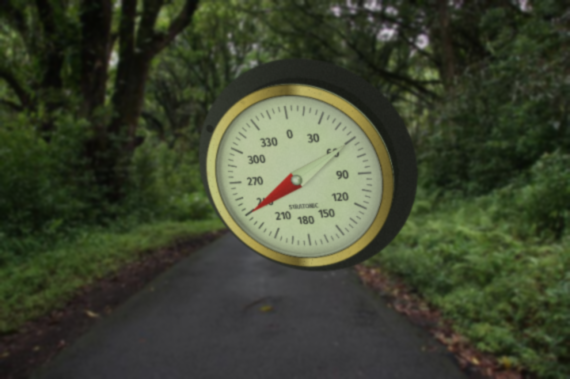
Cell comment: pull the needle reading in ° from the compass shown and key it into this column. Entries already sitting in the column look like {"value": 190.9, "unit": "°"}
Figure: {"value": 240, "unit": "°"}
